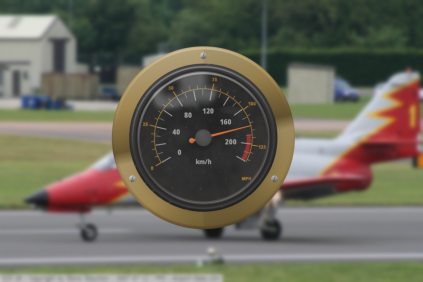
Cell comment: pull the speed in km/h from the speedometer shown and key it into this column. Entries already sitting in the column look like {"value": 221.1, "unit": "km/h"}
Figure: {"value": 180, "unit": "km/h"}
